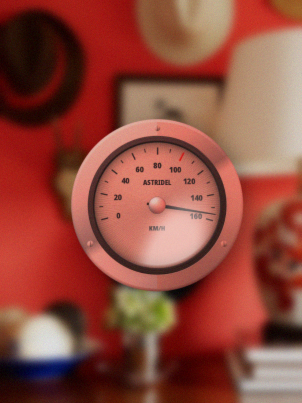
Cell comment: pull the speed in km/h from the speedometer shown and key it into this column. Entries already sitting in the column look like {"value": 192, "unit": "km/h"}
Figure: {"value": 155, "unit": "km/h"}
